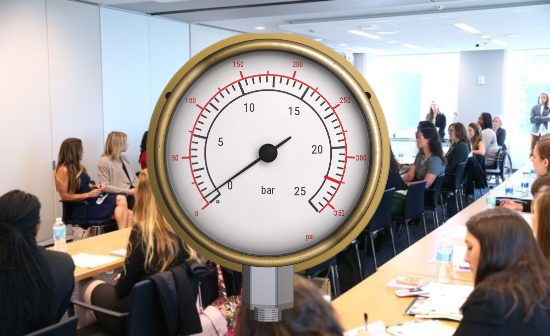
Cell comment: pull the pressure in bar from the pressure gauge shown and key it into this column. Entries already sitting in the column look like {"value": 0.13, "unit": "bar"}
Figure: {"value": 0.5, "unit": "bar"}
